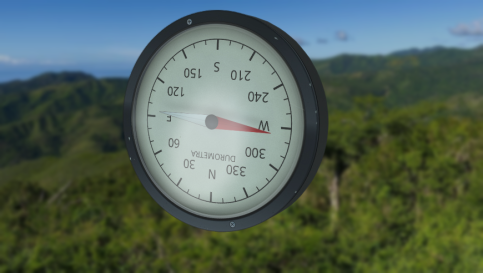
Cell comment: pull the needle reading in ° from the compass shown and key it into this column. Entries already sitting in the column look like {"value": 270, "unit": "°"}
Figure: {"value": 275, "unit": "°"}
